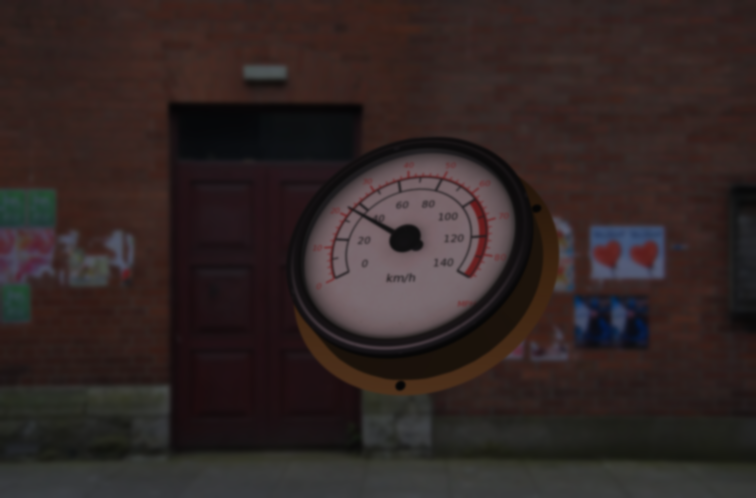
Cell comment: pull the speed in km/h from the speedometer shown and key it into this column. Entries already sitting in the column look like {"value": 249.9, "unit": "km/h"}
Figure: {"value": 35, "unit": "km/h"}
